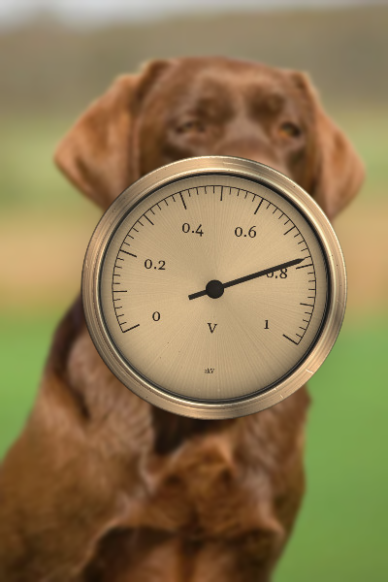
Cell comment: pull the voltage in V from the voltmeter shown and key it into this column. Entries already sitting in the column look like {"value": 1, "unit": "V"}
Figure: {"value": 0.78, "unit": "V"}
